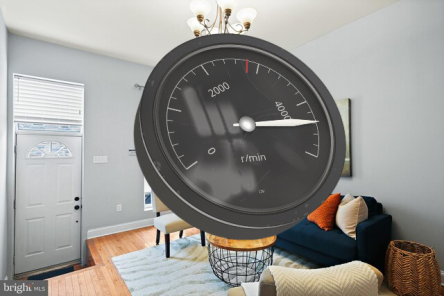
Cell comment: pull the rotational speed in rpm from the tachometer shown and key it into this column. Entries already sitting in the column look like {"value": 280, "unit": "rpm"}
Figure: {"value": 4400, "unit": "rpm"}
